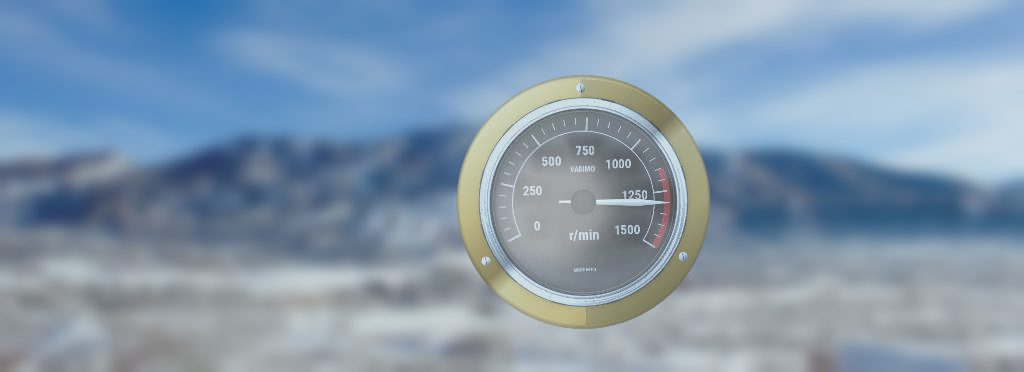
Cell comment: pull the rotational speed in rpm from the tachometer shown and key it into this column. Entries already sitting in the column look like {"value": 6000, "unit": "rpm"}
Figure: {"value": 1300, "unit": "rpm"}
